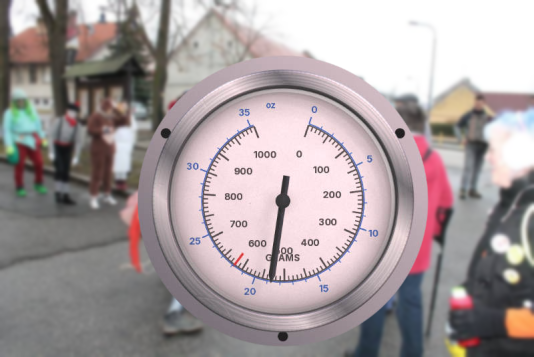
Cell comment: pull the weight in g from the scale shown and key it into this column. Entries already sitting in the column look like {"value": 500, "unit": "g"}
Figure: {"value": 530, "unit": "g"}
